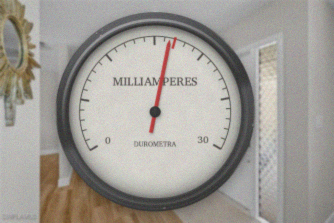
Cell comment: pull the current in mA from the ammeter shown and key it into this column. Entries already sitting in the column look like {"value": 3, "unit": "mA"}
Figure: {"value": 16.5, "unit": "mA"}
